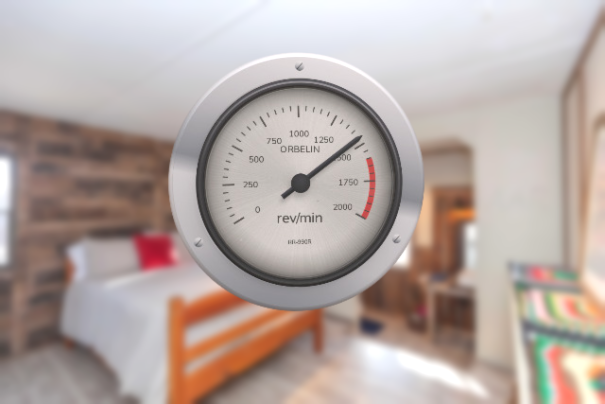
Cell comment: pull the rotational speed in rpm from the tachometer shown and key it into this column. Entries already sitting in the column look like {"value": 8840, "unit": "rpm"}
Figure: {"value": 1450, "unit": "rpm"}
